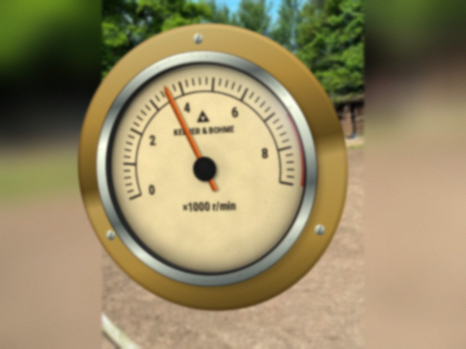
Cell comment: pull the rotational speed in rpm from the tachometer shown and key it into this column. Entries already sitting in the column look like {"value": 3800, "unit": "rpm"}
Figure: {"value": 3600, "unit": "rpm"}
